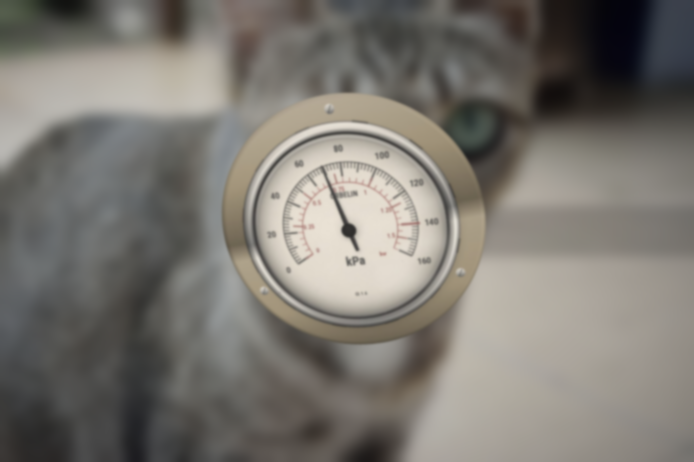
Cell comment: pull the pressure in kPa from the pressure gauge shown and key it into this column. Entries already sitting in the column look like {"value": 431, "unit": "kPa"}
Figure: {"value": 70, "unit": "kPa"}
